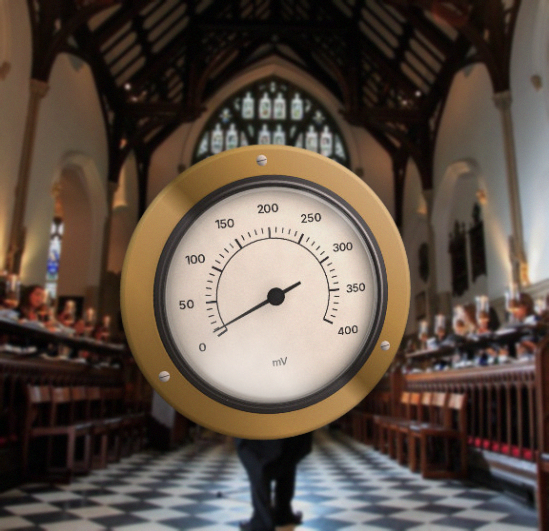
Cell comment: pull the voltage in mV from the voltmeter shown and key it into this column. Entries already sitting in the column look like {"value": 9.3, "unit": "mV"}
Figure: {"value": 10, "unit": "mV"}
